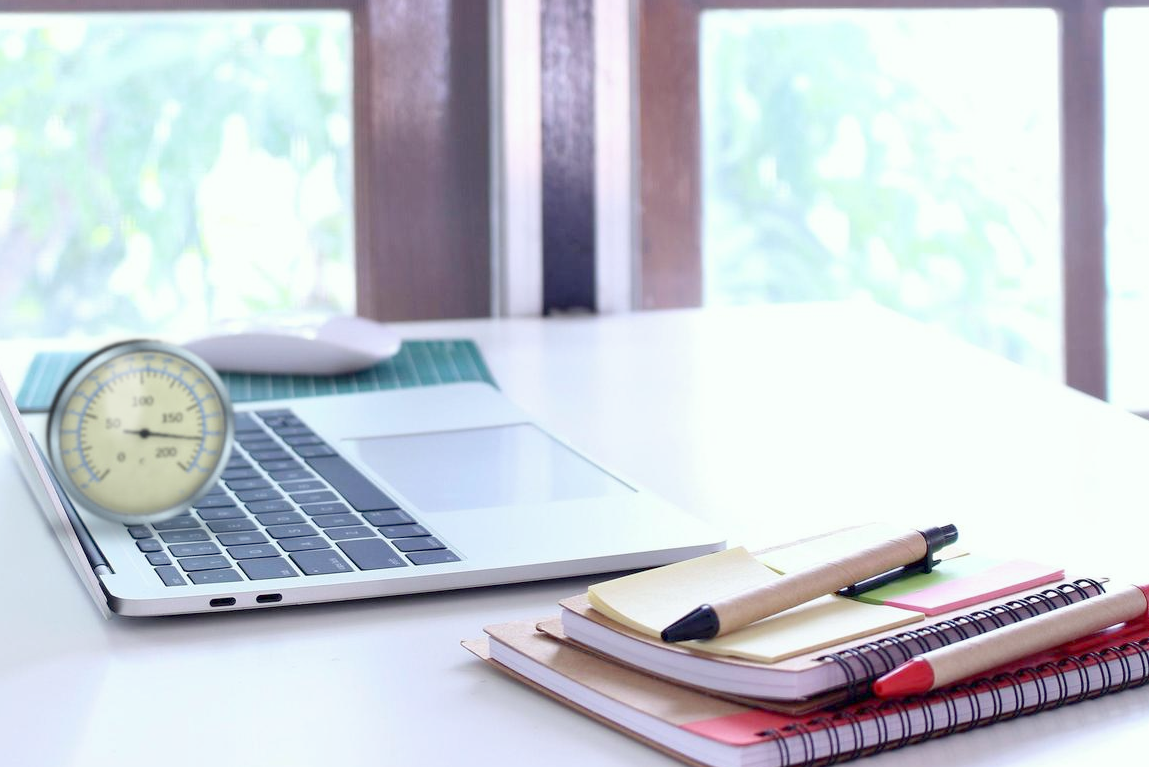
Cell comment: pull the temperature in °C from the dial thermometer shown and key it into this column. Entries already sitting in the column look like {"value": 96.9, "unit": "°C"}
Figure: {"value": 175, "unit": "°C"}
